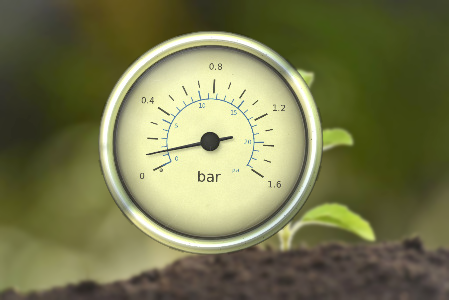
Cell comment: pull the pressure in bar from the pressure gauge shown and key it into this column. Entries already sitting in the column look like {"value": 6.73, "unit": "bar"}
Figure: {"value": 0.1, "unit": "bar"}
